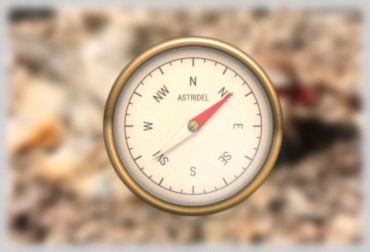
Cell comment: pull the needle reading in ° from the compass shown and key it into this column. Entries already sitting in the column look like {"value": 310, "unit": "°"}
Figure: {"value": 50, "unit": "°"}
